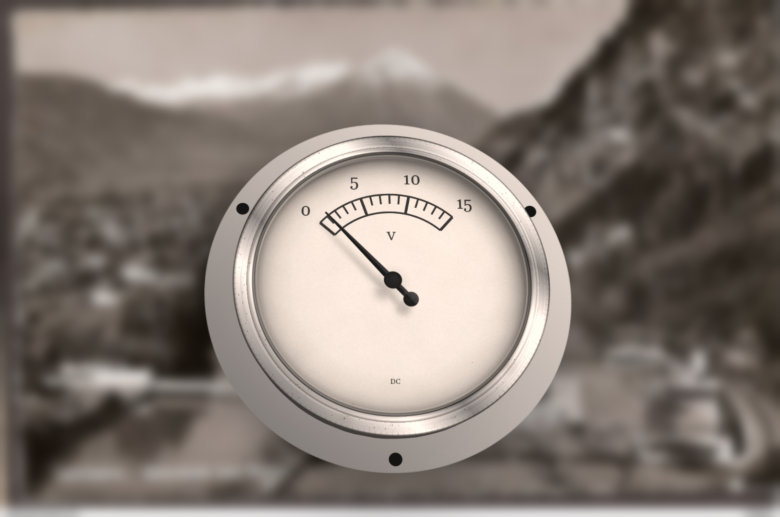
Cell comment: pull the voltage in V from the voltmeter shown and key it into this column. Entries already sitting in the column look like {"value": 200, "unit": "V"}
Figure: {"value": 1, "unit": "V"}
